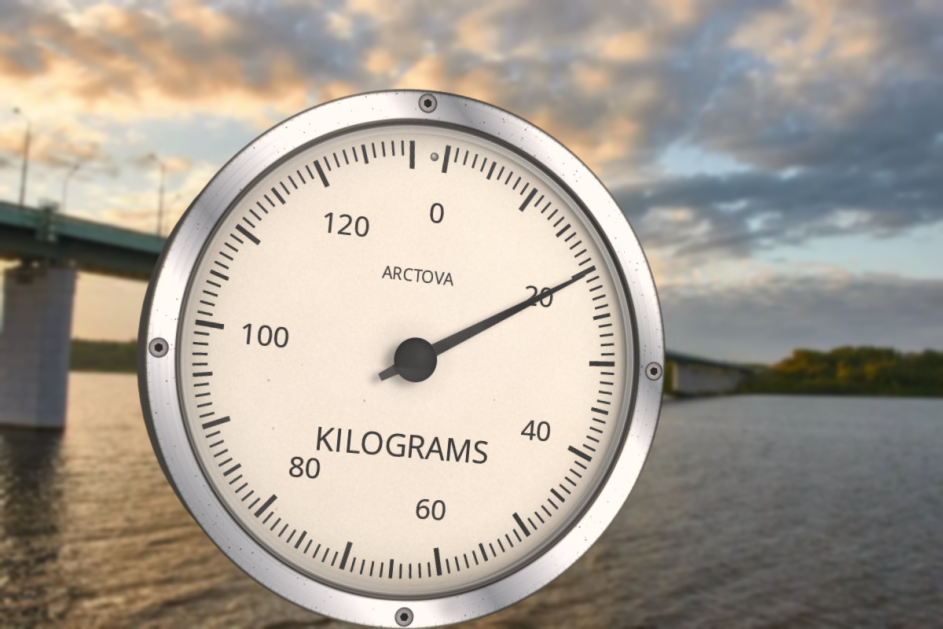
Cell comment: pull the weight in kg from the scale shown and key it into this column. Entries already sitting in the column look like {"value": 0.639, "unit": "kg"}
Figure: {"value": 20, "unit": "kg"}
